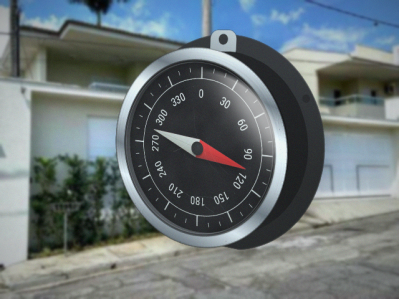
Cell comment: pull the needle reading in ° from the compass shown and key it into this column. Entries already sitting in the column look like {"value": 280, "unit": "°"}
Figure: {"value": 105, "unit": "°"}
